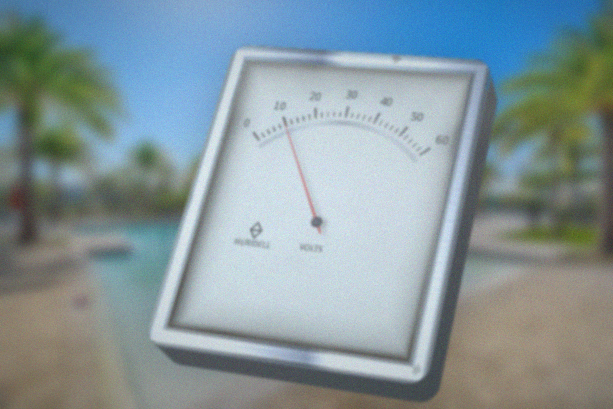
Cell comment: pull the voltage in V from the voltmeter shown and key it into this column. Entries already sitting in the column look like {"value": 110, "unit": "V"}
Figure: {"value": 10, "unit": "V"}
